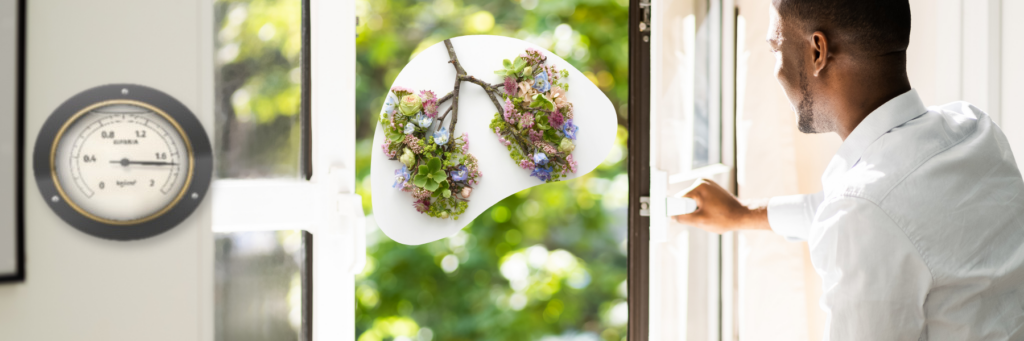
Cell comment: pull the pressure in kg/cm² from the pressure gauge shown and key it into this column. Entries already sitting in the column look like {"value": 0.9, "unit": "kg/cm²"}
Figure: {"value": 1.7, "unit": "kg/cm²"}
